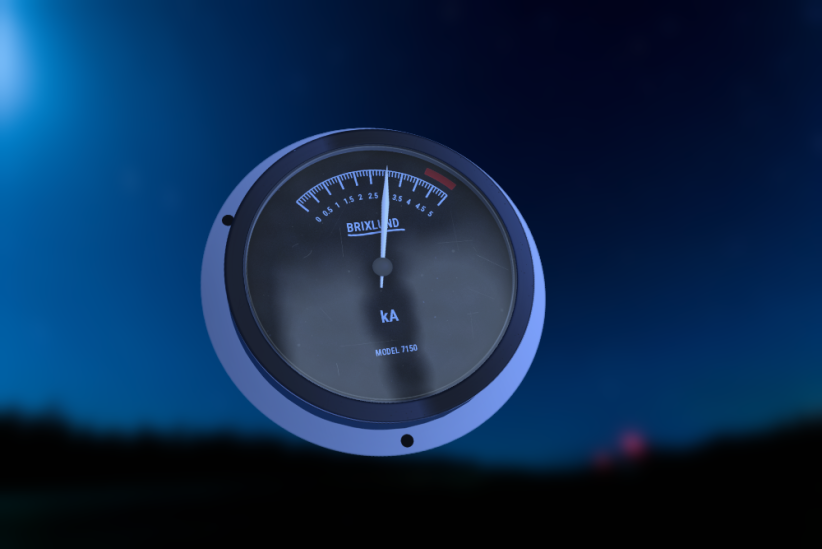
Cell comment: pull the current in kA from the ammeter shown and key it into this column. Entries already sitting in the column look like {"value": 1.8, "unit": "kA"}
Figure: {"value": 3, "unit": "kA"}
